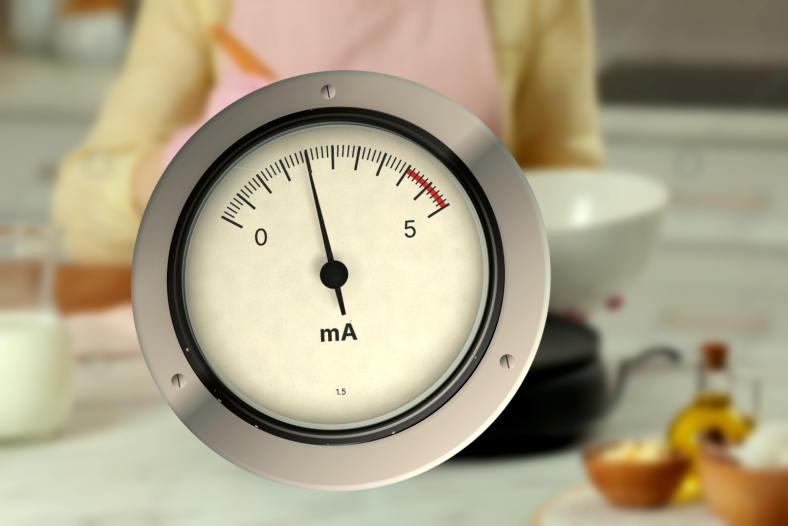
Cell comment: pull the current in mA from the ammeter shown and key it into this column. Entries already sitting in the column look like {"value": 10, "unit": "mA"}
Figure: {"value": 2, "unit": "mA"}
